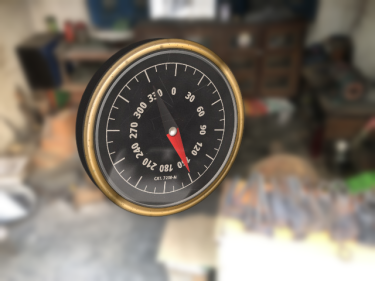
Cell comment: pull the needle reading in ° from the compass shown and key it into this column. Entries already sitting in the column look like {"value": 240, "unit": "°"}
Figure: {"value": 150, "unit": "°"}
